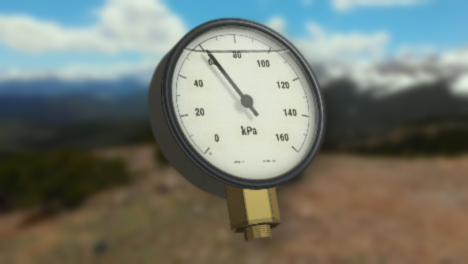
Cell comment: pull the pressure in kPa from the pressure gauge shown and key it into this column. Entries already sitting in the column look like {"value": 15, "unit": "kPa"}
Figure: {"value": 60, "unit": "kPa"}
